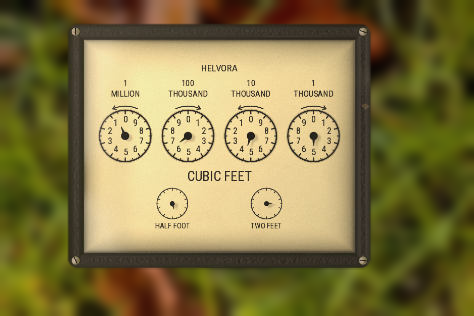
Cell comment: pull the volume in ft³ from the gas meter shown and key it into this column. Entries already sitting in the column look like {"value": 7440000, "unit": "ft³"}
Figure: {"value": 64500, "unit": "ft³"}
